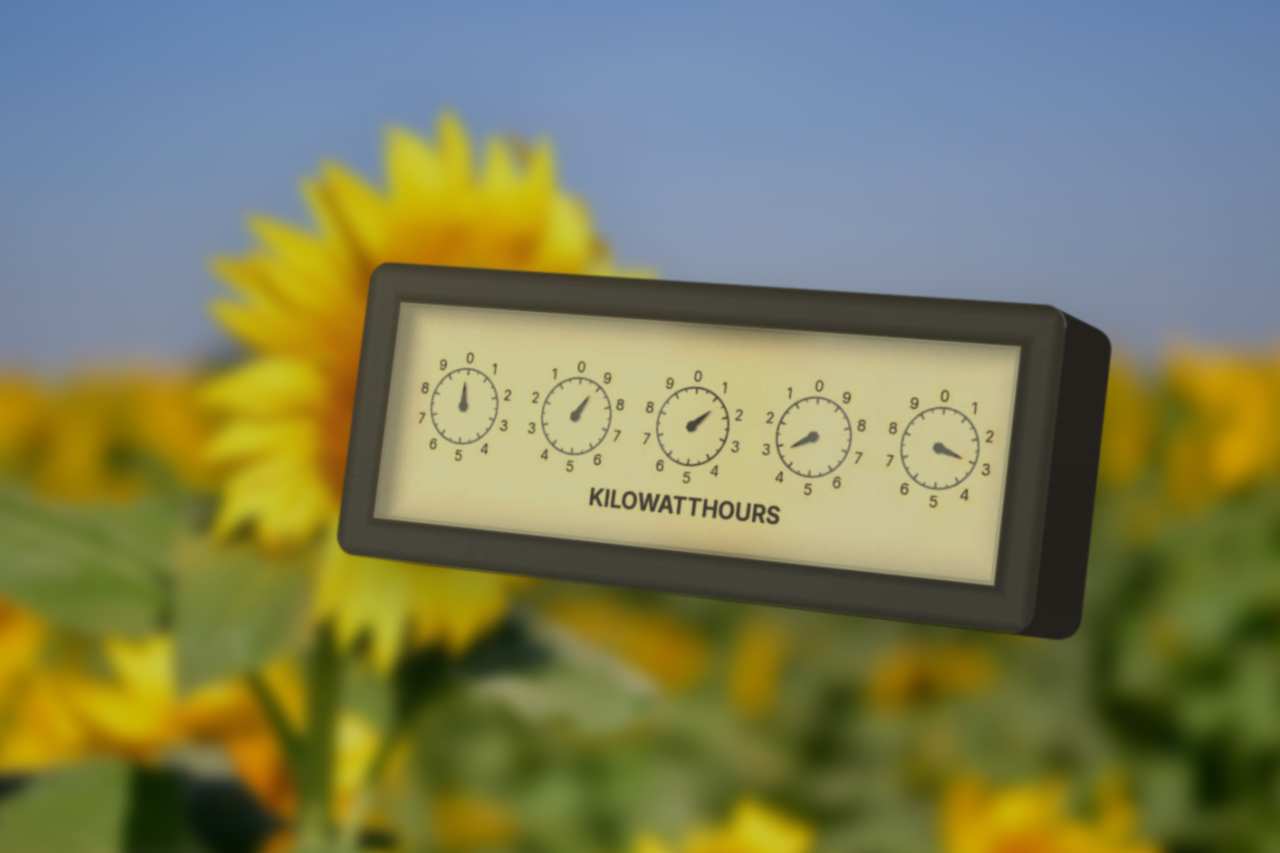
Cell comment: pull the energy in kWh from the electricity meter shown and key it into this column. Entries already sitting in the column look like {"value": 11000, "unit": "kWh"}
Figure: {"value": 99133, "unit": "kWh"}
